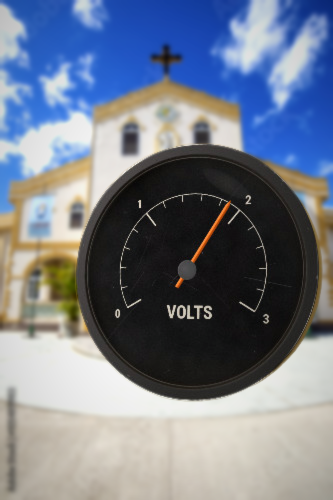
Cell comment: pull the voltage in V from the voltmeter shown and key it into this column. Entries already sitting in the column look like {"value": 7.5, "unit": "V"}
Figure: {"value": 1.9, "unit": "V"}
